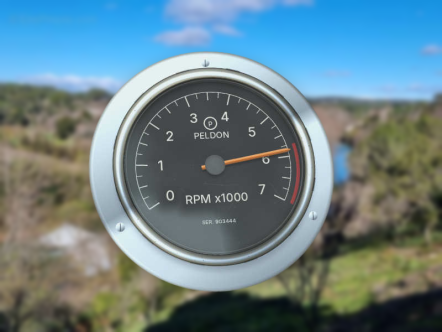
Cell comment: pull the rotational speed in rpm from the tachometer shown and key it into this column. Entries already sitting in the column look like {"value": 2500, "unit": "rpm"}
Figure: {"value": 5875, "unit": "rpm"}
